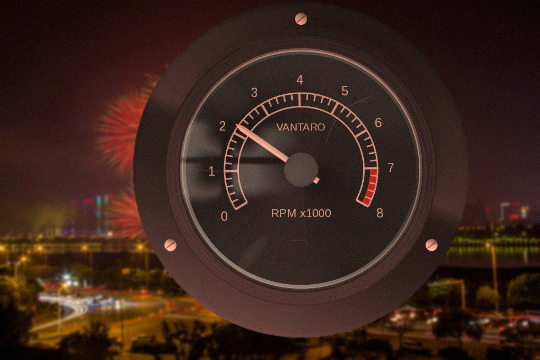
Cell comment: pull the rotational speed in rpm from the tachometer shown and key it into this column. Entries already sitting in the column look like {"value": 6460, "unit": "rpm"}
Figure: {"value": 2200, "unit": "rpm"}
